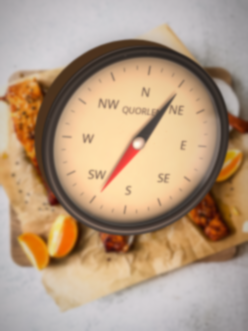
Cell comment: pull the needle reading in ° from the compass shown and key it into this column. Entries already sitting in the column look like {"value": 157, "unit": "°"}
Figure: {"value": 210, "unit": "°"}
